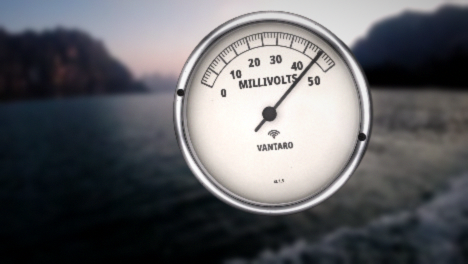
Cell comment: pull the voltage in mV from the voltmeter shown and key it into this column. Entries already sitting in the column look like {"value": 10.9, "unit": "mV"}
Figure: {"value": 45, "unit": "mV"}
